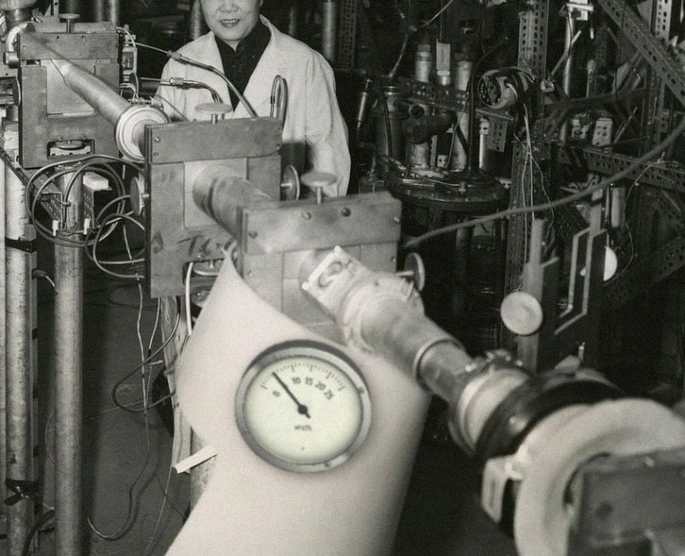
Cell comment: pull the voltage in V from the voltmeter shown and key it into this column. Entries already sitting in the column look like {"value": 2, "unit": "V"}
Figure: {"value": 5, "unit": "V"}
